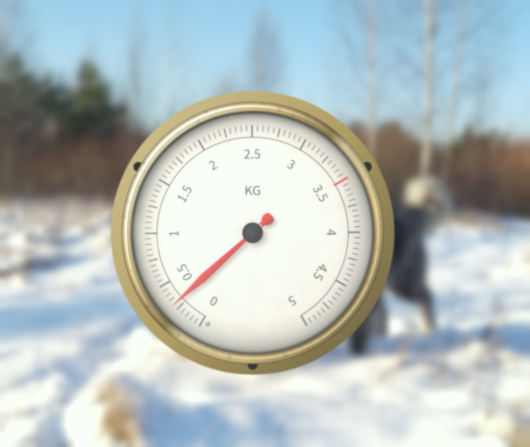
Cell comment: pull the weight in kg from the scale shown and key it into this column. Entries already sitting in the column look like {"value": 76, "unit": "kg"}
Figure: {"value": 0.3, "unit": "kg"}
